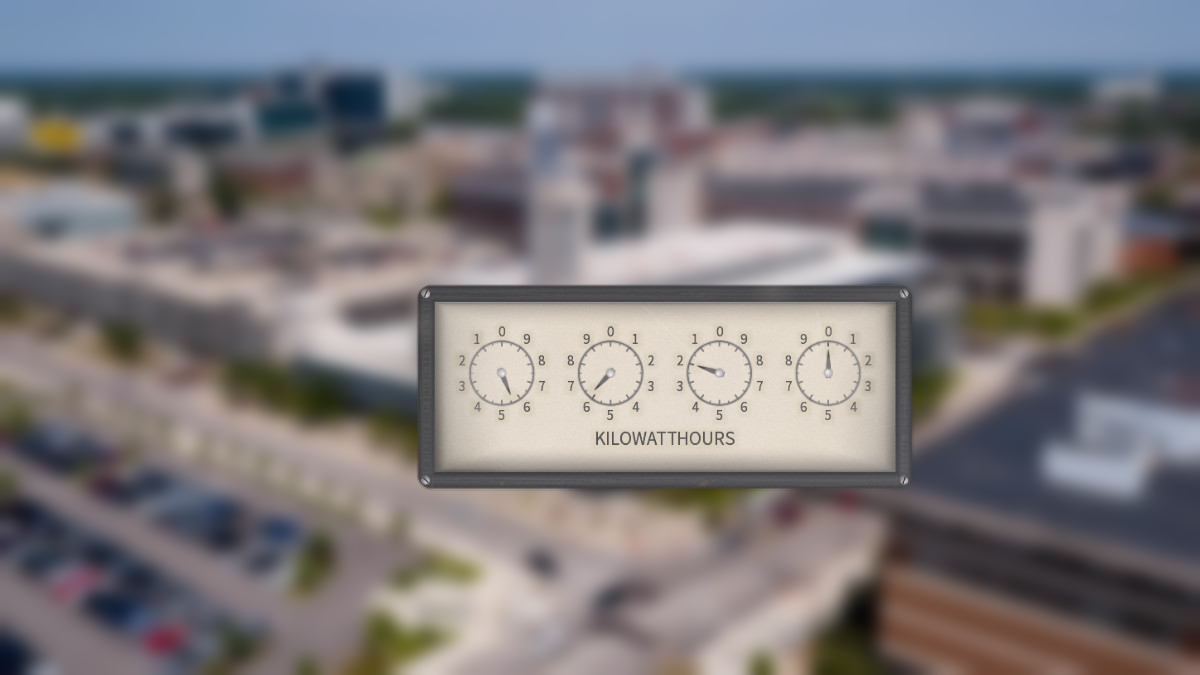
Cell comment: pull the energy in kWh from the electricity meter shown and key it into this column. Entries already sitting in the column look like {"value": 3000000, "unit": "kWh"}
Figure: {"value": 5620, "unit": "kWh"}
